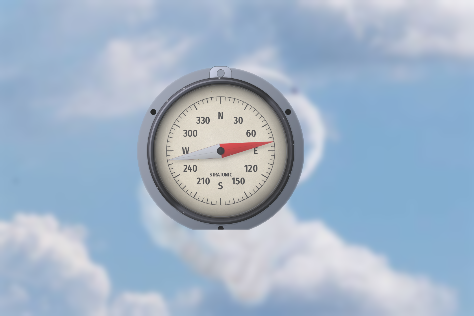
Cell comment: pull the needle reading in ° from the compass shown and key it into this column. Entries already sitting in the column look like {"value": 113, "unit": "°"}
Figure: {"value": 80, "unit": "°"}
